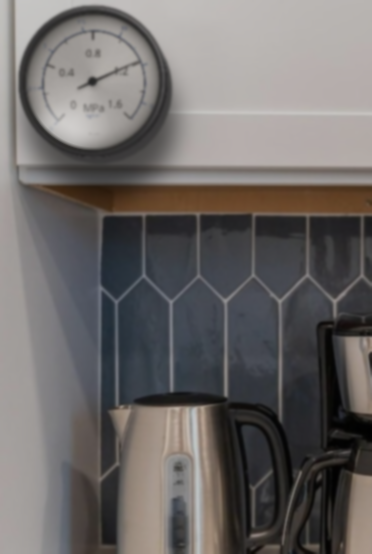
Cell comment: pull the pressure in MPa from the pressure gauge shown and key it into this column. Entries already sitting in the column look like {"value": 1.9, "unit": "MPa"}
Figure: {"value": 1.2, "unit": "MPa"}
